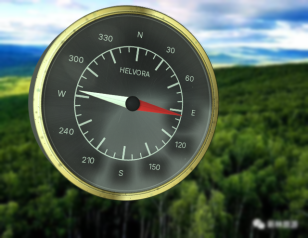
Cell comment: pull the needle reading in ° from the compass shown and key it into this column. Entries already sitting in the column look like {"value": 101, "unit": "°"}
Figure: {"value": 95, "unit": "°"}
